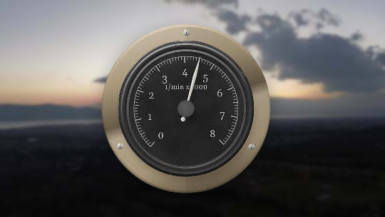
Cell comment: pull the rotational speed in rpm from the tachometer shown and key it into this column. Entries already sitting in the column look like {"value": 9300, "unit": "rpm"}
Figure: {"value": 4500, "unit": "rpm"}
